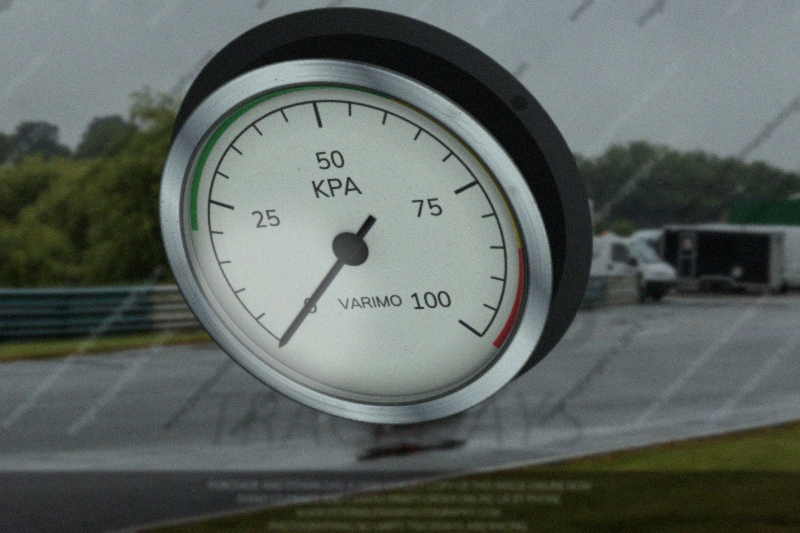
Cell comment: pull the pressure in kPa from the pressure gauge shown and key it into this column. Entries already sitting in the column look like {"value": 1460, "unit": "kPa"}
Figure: {"value": 0, "unit": "kPa"}
